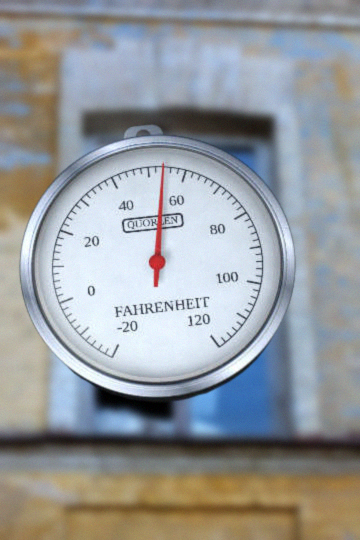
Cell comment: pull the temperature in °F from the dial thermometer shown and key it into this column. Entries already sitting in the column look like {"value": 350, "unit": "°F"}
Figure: {"value": 54, "unit": "°F"}
